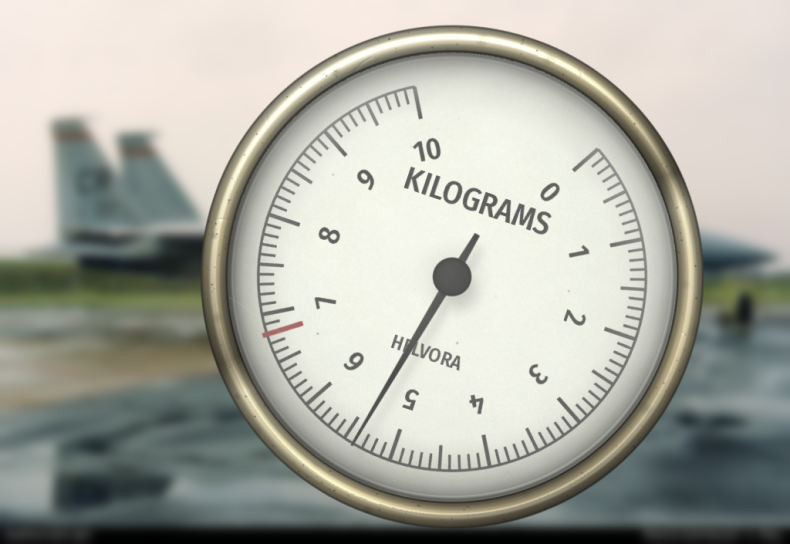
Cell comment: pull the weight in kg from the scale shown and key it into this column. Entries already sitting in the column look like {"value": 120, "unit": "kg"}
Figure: {"value": 5.4, "unit": "kg"}
